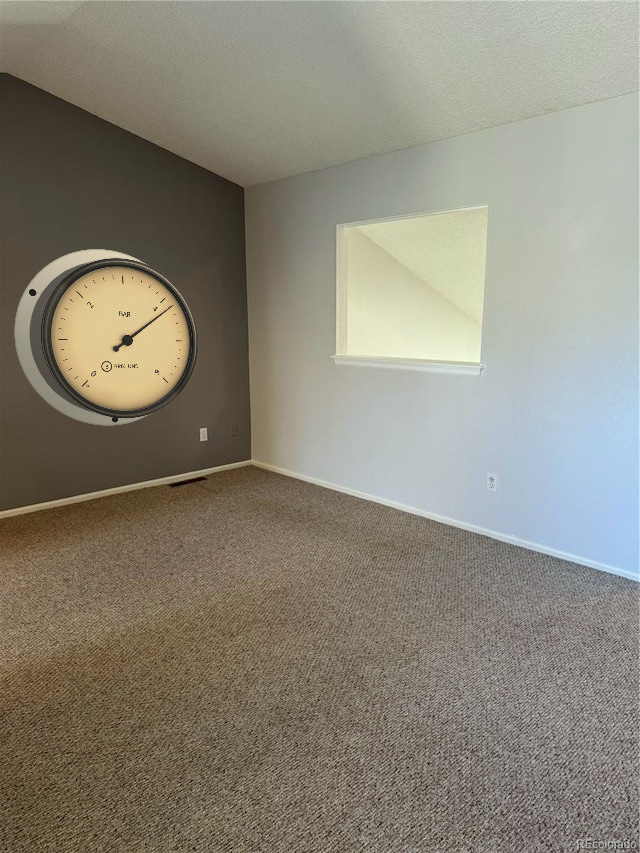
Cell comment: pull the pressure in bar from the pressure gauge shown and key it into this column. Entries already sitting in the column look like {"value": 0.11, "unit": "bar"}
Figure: {"value": 4.2, "unit": "bar"}
